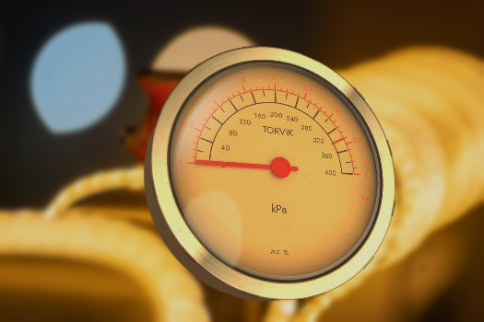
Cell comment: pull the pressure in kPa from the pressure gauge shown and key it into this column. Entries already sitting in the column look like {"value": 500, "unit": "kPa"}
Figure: {"value": 0, "unit": "kPa"}
